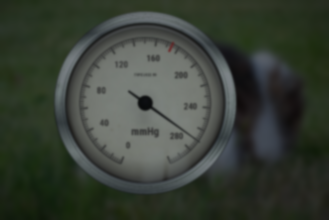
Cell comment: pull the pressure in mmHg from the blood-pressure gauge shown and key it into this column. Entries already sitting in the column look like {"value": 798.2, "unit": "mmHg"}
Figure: {"value": 270, "unit": "mmHg"}
